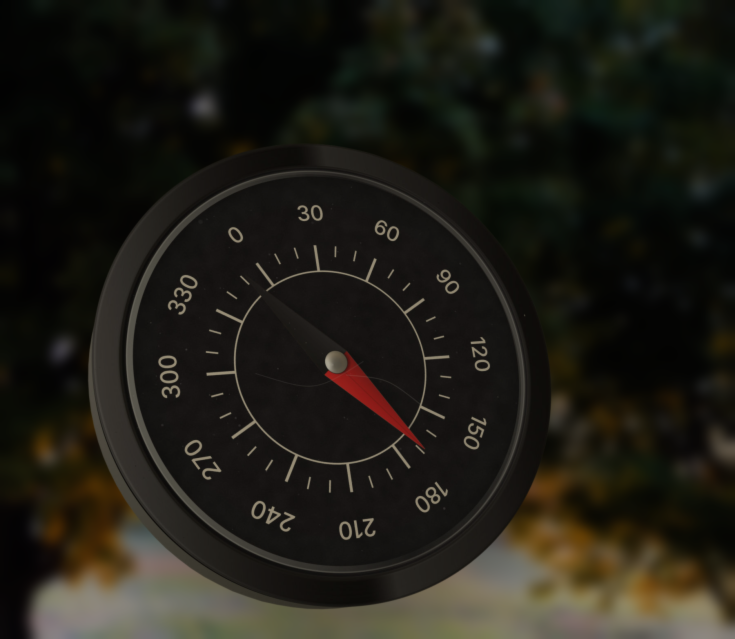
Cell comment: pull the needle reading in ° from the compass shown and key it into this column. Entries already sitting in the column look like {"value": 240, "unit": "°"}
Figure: {"value": 170, "unit": "°"}
